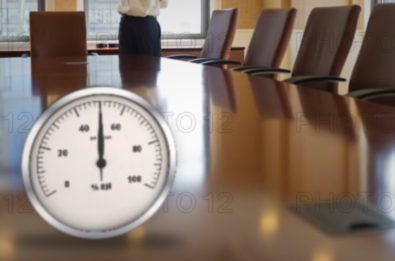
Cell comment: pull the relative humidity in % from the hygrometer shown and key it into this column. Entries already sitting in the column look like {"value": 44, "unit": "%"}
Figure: {"value": 50, "unit": "%"}
